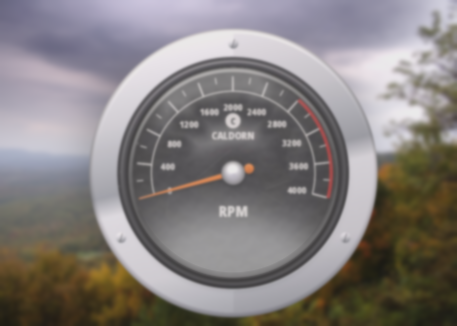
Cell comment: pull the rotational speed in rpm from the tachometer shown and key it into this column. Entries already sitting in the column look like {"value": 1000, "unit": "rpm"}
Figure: {"value": 0, "unit": "rpm"}
